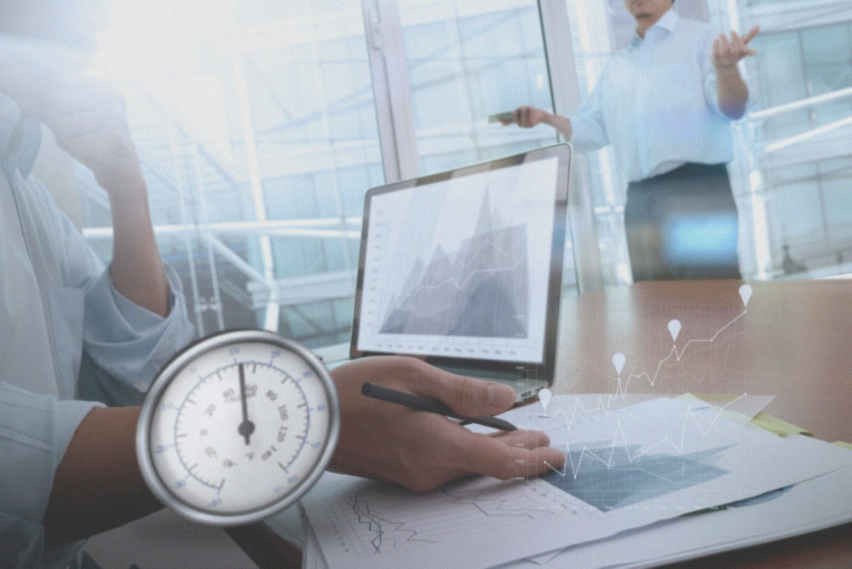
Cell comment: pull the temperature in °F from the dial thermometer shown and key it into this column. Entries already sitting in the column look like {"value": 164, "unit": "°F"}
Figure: {"value": 52, "unit": "°F"}
